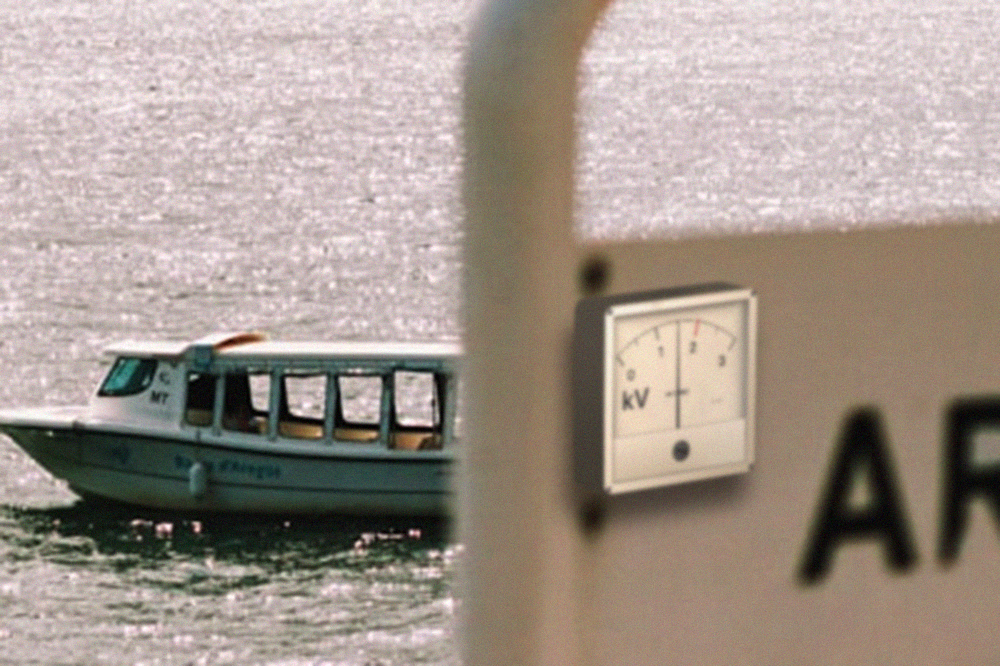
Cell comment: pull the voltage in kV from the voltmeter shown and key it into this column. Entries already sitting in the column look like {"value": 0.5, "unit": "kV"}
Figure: {"value": 1.5, "unit": "kV"}
